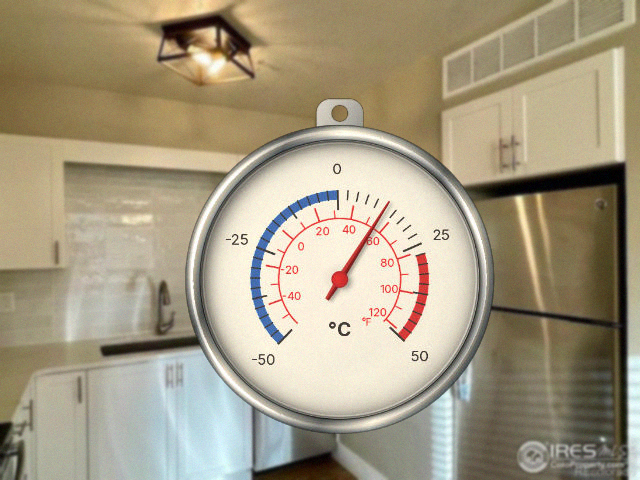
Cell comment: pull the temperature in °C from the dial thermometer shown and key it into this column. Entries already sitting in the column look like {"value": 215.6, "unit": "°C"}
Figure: {"value": 12.5, "unit": "°C"}
